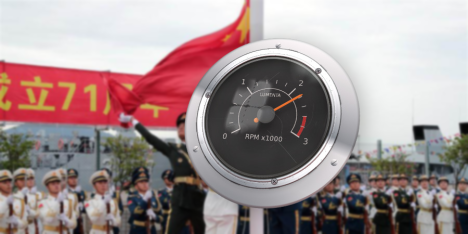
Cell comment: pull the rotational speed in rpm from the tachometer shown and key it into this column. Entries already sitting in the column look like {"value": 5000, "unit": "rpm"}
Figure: {"value": 2200, "unit": "rpm"}
